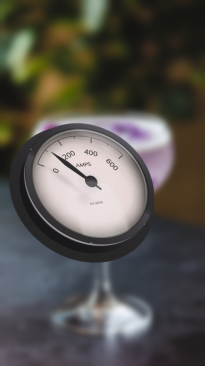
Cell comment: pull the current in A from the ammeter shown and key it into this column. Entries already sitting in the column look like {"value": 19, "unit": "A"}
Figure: {"value": 100, "unit": "A"}
